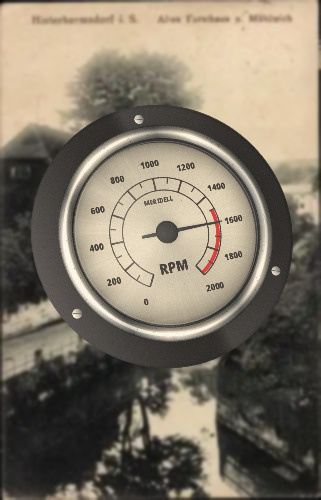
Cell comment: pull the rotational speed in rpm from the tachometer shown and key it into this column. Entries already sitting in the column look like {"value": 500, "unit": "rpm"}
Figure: {"value": 1600, "unit": "rpm"}
